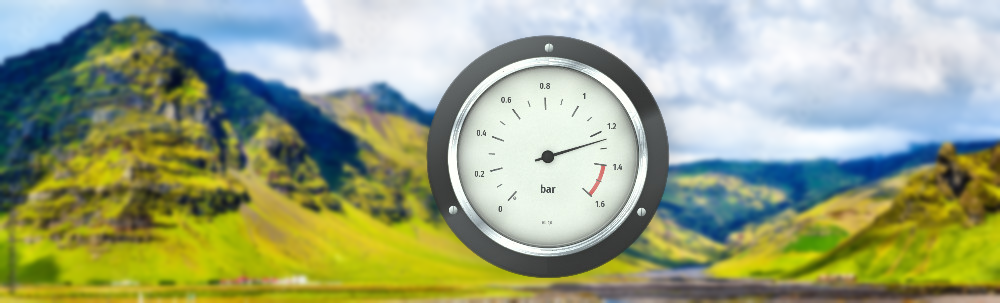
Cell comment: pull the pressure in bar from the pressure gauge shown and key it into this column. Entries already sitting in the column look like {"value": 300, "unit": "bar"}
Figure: {"value": 1.25, "unit": "bar"}
